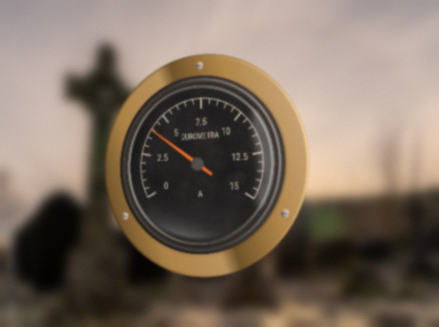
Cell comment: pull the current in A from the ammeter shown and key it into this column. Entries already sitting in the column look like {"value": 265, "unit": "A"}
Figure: {"value": 4, "unit": "A"}
